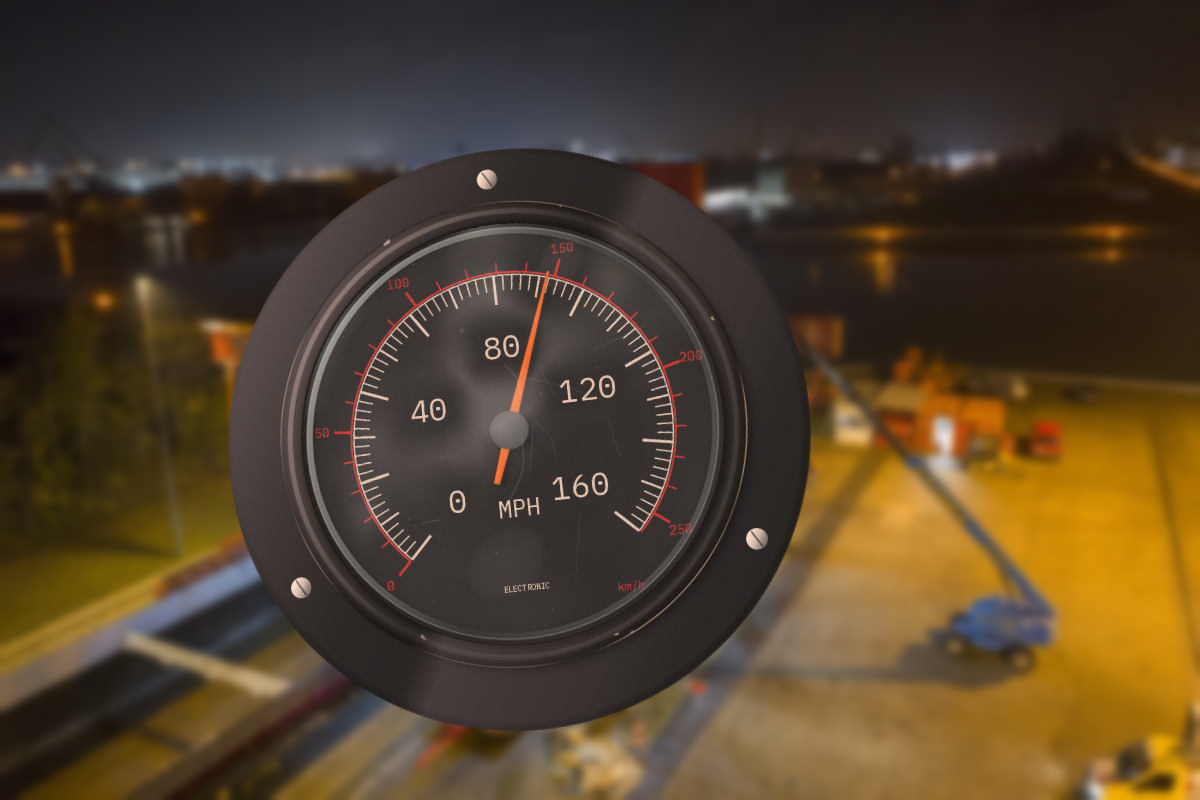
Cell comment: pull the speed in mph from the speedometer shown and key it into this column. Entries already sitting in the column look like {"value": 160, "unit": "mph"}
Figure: {"value": 92, "unit": "mph"}
